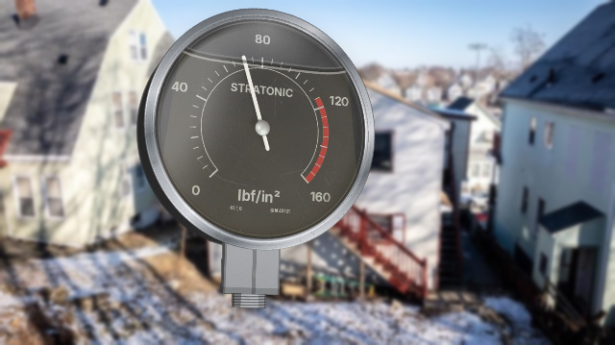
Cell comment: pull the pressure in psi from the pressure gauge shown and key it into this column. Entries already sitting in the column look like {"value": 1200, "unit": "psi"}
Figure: {"value": 70, "unit": "psi"}
